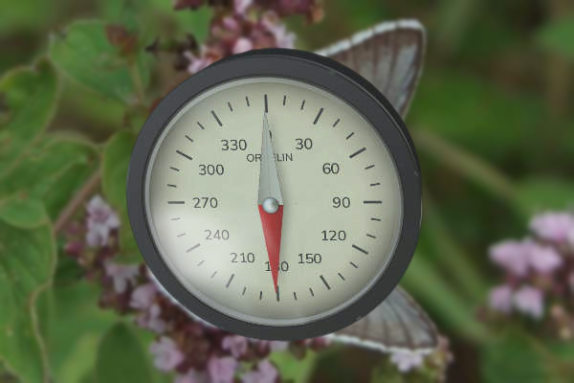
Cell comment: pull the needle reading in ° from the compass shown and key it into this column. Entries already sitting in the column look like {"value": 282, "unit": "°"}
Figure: {"value": 180, "unit": "°"}
